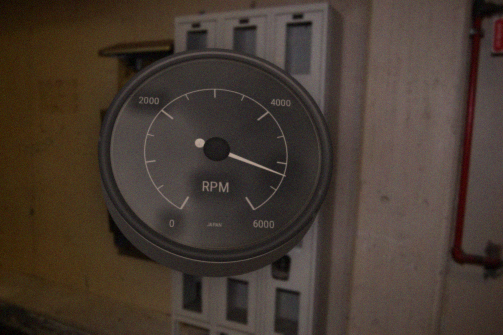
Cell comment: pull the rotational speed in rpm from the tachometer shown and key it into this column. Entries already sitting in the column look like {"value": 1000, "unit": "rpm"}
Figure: {"value": 5250, "unit": "rpm"}
